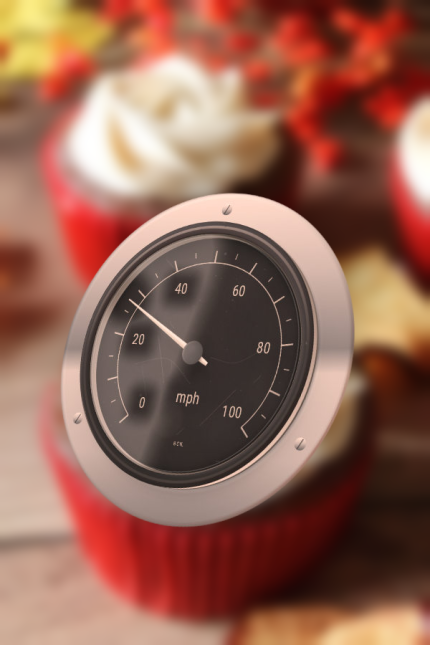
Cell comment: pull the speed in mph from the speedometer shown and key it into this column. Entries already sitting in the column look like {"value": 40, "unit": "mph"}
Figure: {"value": 27.5, "unit": "mph"}
